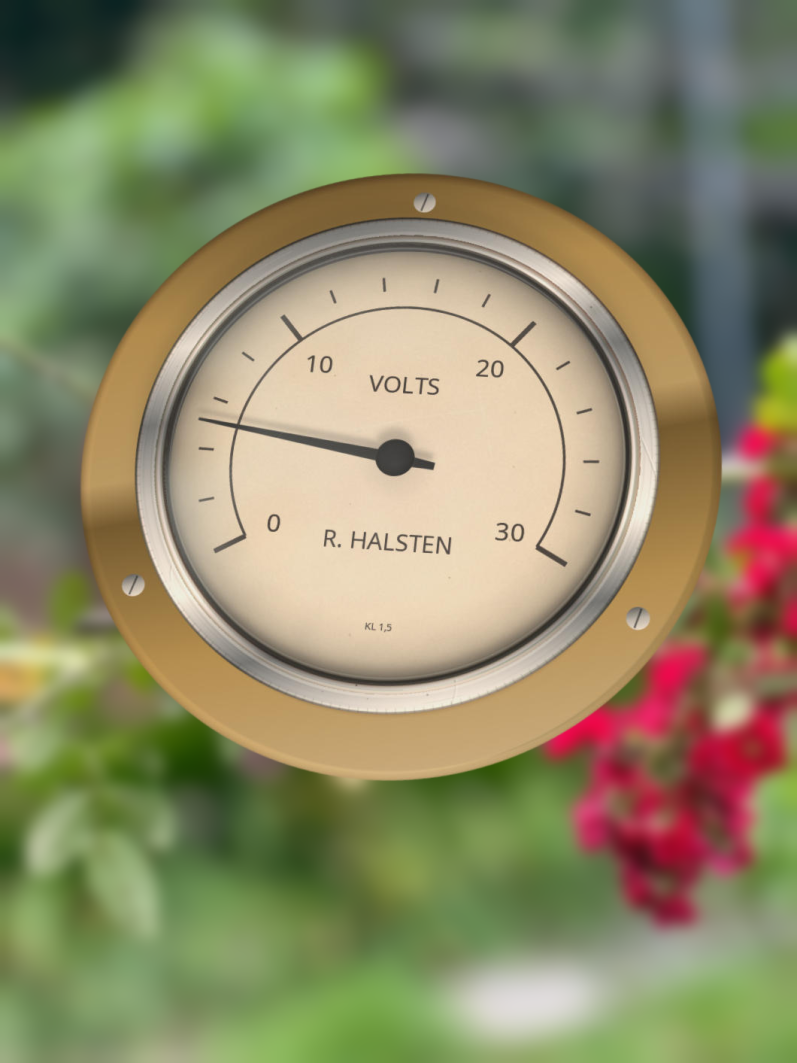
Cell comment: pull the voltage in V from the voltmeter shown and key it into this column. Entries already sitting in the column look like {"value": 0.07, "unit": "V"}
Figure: {"value": 5, "unit": "V"}
